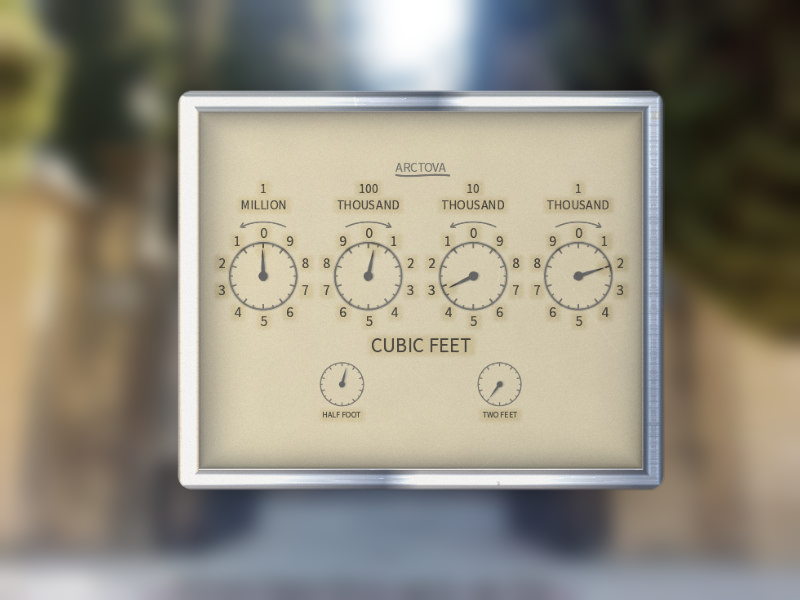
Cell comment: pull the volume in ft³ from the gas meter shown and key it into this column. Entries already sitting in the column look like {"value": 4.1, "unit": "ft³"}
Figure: {"value": 3200, "unit": "ft³"}
